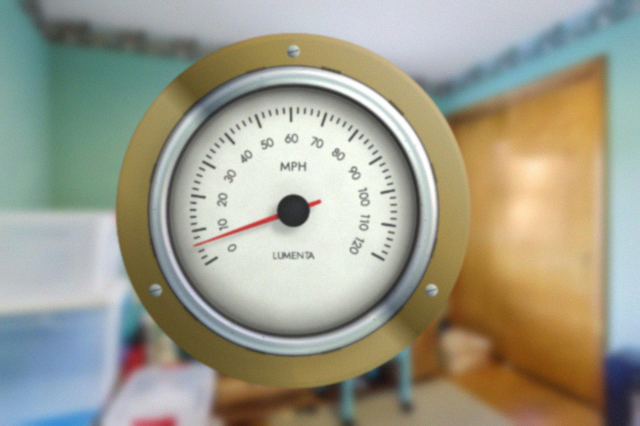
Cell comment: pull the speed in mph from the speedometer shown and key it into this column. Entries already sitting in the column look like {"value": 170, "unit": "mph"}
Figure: {"value": 6, "unit": "mph"}
